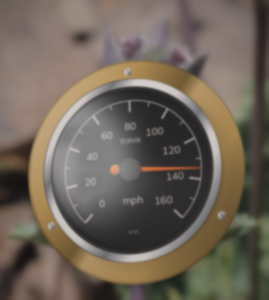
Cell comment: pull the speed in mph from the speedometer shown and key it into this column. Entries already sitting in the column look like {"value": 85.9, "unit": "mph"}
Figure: {"value": 135, "unit": "mph"}
